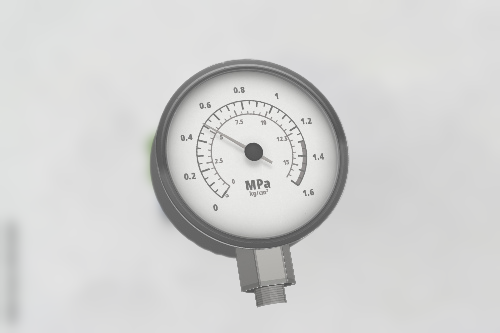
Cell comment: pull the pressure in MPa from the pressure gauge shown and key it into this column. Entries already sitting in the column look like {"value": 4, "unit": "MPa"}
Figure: {"value": 0.5, "unit": "MPa"}
